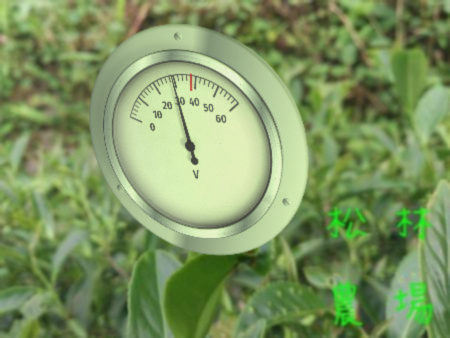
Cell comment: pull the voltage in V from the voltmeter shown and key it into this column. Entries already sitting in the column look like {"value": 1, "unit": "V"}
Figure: {"value": 30, "unit": "V"}
